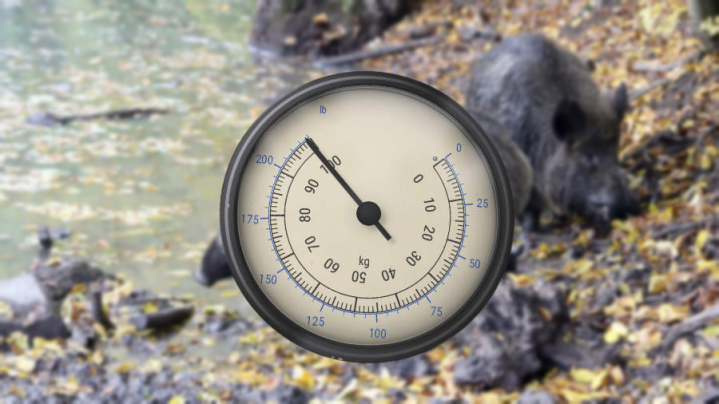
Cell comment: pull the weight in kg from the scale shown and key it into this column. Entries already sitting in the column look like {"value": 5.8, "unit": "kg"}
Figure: {"value": 99, "unit": "kg"}
